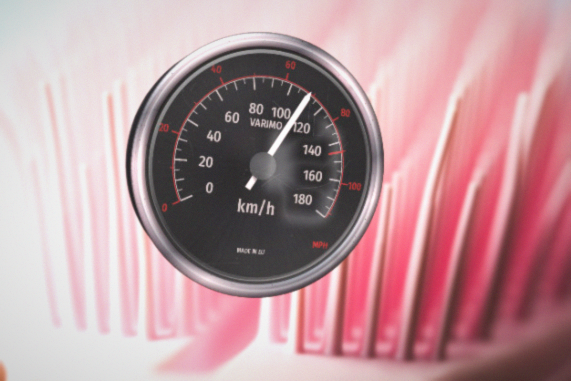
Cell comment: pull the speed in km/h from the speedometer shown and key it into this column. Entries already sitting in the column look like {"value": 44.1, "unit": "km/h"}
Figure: {"value": 110, "unit": "km/h"}
